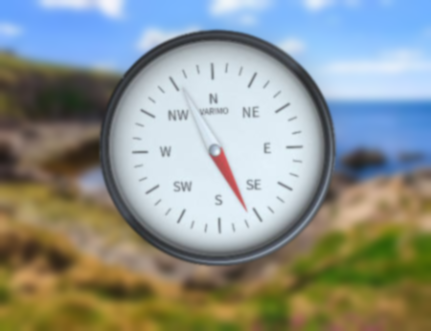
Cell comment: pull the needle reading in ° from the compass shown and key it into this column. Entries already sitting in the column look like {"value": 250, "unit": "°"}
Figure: {"value": 155, "unit": "°"}
